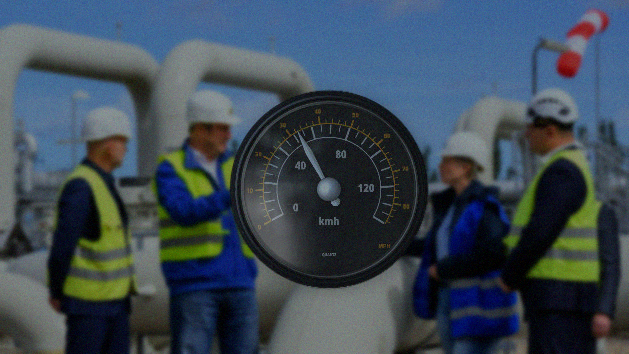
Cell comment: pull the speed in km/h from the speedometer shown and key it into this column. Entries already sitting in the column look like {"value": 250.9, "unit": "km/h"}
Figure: {"value": 52.5, "unit": "km/h"}
